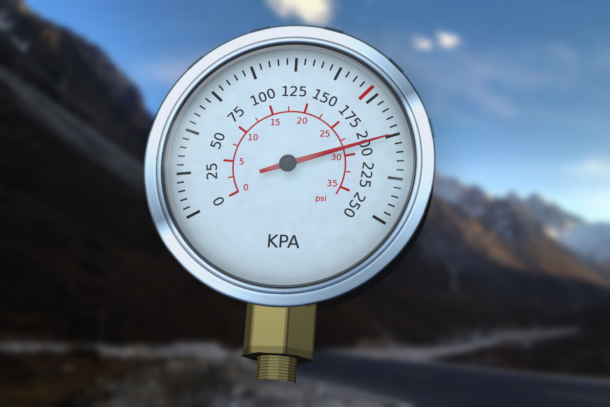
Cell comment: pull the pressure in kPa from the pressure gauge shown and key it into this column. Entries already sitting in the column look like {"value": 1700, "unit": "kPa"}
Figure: {"value": 200, "unit": "kPa"}
